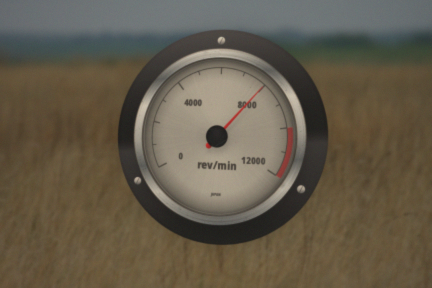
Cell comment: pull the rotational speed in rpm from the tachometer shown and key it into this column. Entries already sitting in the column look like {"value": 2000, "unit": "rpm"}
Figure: {"value": 8000, "unit": "rpm"}
